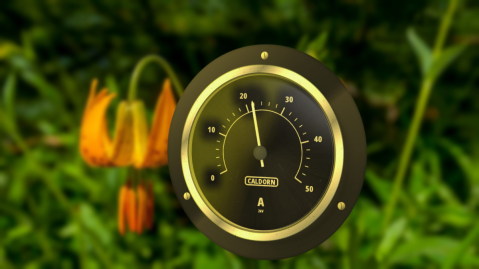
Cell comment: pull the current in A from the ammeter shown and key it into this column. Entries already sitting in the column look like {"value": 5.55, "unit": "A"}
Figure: {"value": 22, "unit": "A"}
